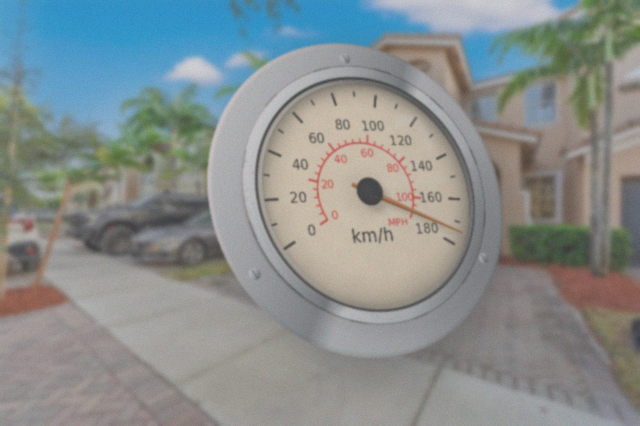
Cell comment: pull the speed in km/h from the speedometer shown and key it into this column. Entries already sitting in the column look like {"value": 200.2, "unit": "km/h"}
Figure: {"value": 175, "unit": "km/h"}
